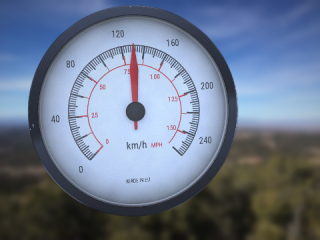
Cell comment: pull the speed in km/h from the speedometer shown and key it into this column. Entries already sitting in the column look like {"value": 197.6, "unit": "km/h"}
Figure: {"value": 130, "unit": "km/h"}
